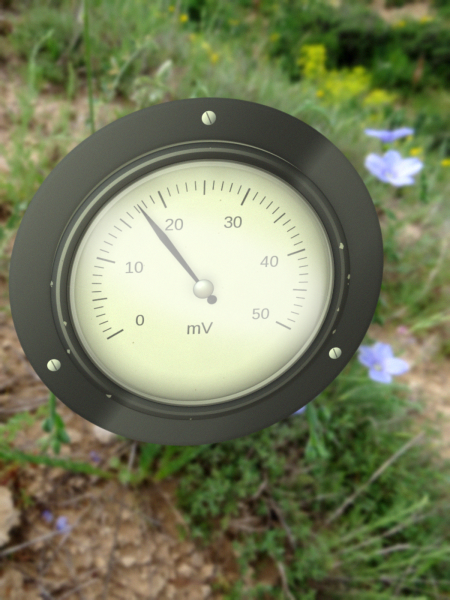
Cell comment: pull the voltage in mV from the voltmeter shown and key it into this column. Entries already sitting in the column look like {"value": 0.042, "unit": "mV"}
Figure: {"value": 17.5, "unit": "mV"}
